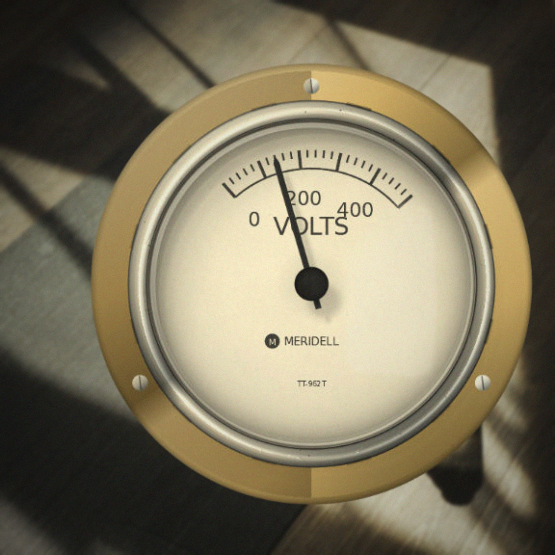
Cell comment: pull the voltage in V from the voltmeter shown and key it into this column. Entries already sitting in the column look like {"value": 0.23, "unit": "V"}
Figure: {"value": 140, "unit": "V"}
